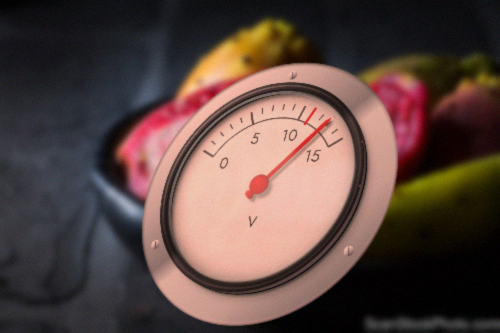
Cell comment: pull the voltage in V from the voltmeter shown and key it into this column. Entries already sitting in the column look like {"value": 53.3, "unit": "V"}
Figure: {"value": 13, "unit": "V"}
